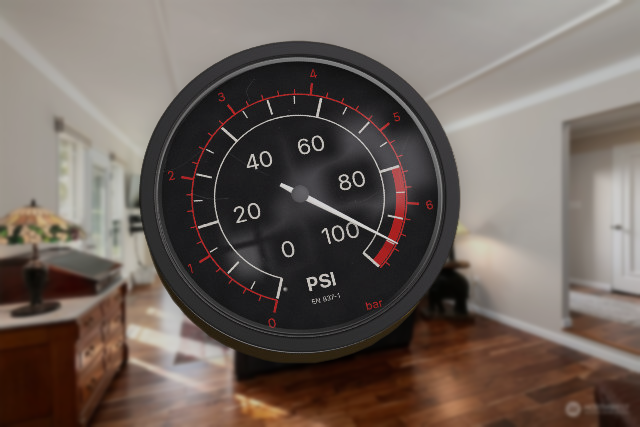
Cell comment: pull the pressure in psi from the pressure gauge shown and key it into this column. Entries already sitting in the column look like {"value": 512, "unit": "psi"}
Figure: {"value": 95, "unit": "psi"}
